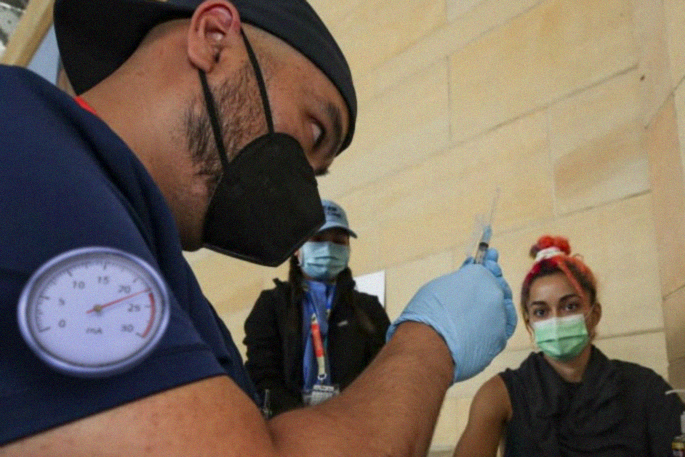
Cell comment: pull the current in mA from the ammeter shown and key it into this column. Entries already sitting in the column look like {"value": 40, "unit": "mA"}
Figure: {"value": 22.5, "unit": "mA"}
